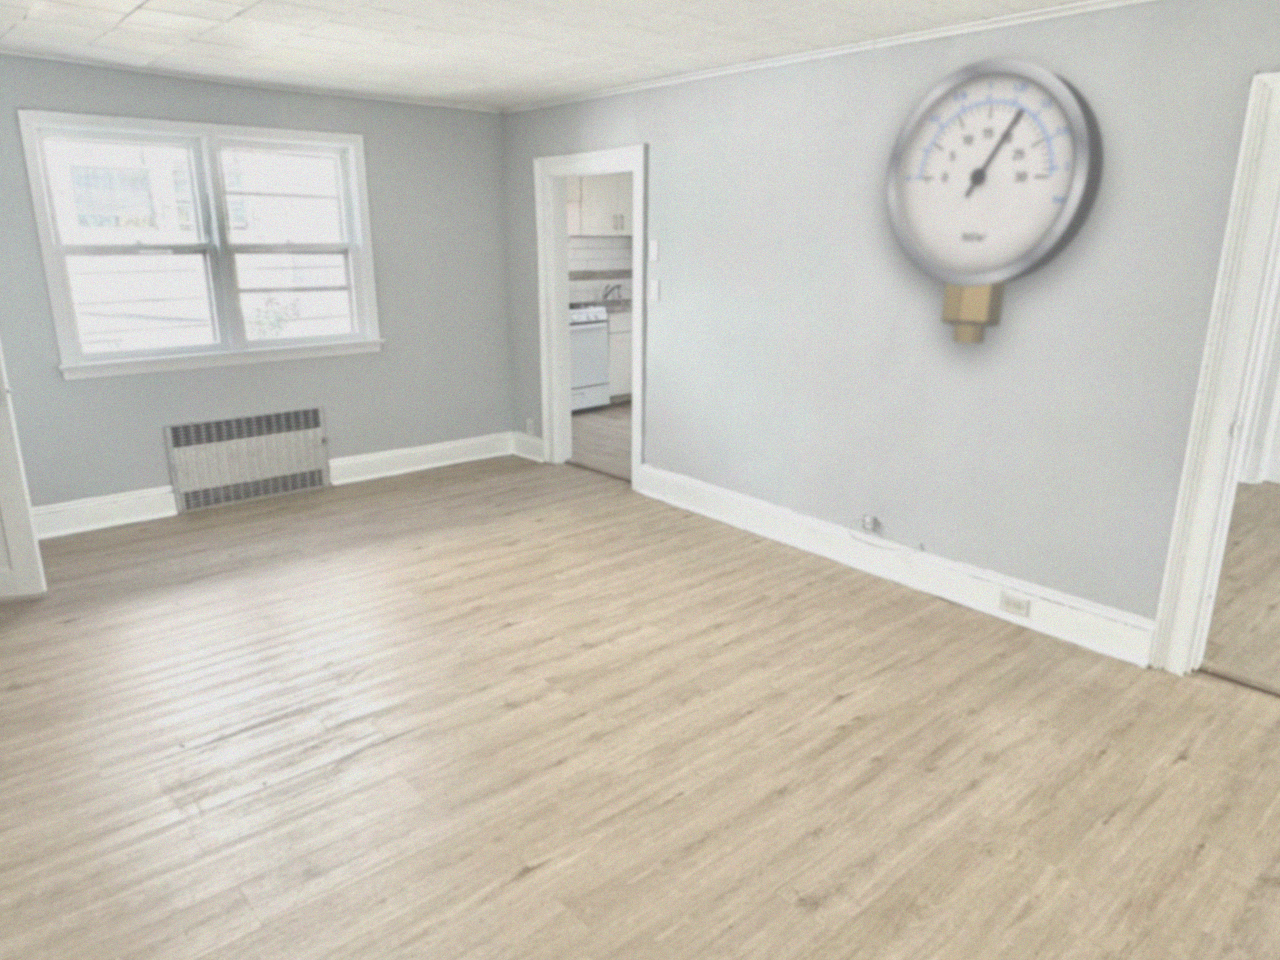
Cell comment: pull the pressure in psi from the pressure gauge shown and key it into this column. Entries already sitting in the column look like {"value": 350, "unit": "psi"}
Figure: {"value": 20, "unit": "psi"}
